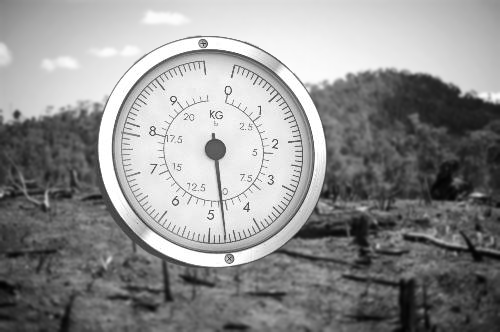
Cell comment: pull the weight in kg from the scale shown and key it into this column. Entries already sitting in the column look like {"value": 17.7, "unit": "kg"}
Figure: {"value": 4.7, "unit": "kg"}
